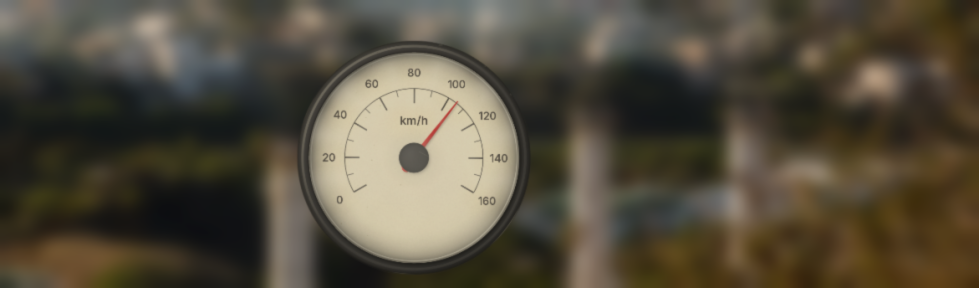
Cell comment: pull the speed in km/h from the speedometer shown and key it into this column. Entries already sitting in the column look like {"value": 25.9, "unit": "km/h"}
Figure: {"value": 105, "unit": "km/h"}
